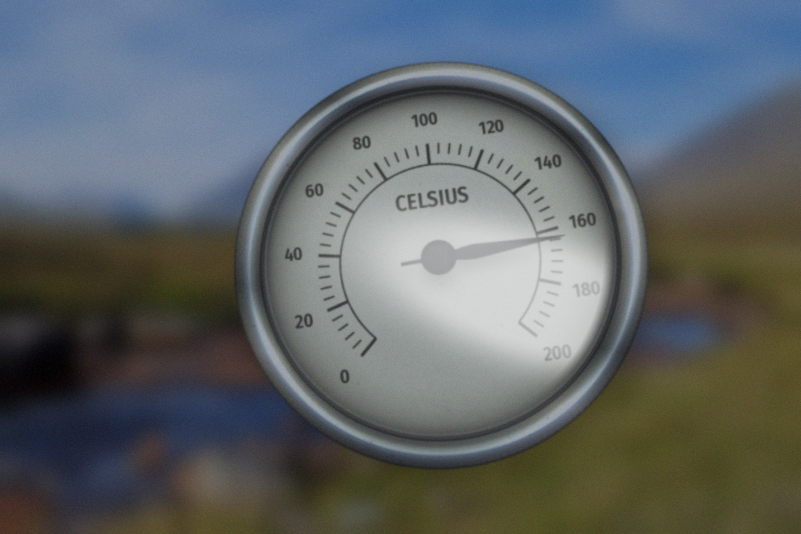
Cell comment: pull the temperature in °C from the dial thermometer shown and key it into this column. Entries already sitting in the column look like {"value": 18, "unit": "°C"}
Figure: {"value": 164, "unit": "°C"}
